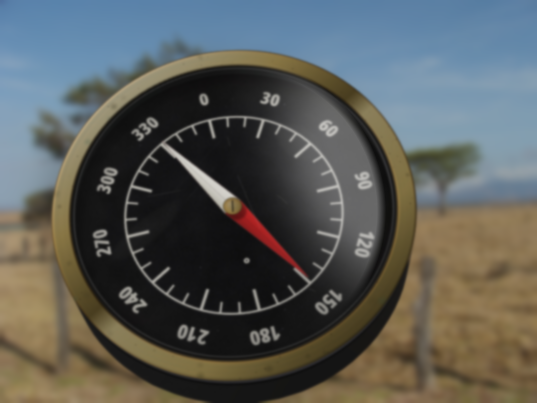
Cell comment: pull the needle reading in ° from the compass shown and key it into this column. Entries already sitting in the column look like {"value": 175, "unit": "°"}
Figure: {"value": 150, "unit": "°"}
